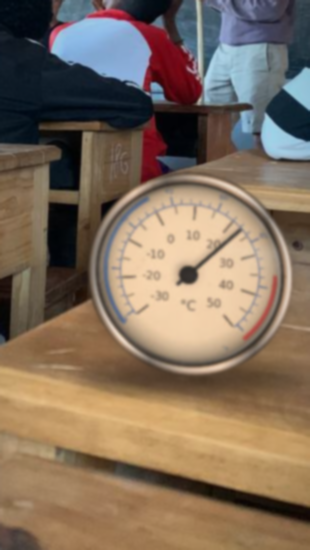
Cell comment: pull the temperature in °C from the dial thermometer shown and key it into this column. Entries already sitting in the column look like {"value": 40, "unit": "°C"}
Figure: {"value": 22.5, "unit": "°C"}
